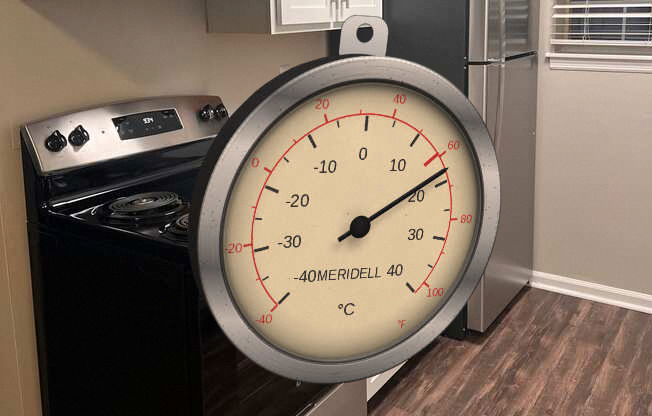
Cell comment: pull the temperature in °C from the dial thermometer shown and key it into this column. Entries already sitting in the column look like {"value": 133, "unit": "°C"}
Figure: {"value": 17.5, "unit": "°C"}
